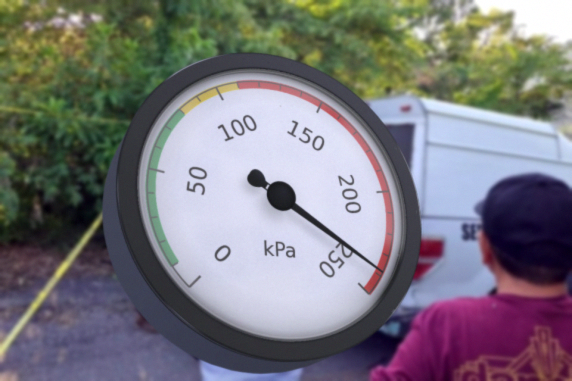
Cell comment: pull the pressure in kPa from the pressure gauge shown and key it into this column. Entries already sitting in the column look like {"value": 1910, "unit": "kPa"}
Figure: {"value": 240, "unit": "kPa"}
